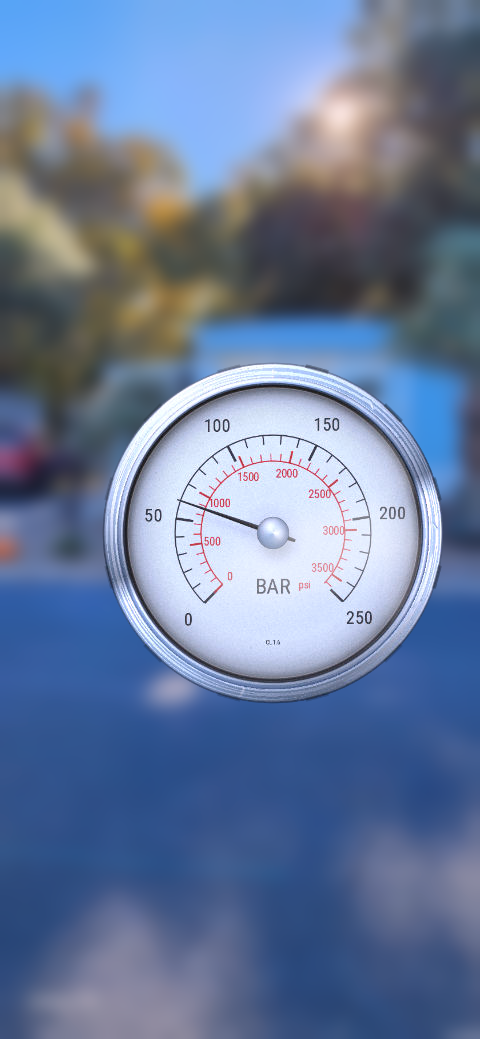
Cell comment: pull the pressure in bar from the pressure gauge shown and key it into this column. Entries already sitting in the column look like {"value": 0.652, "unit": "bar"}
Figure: {"value": 60, "unit": "bar"}
